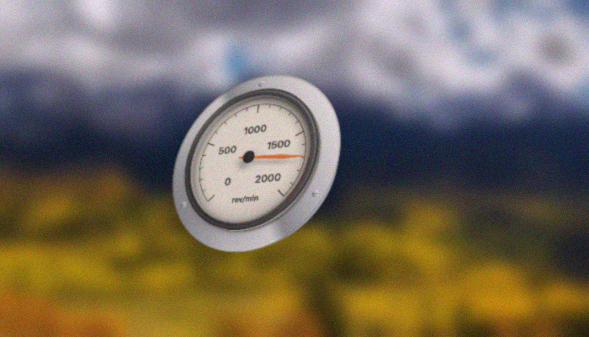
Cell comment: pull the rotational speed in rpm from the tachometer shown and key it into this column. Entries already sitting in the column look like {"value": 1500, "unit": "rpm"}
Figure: {"value": 1700, "unit": "rpm"}
